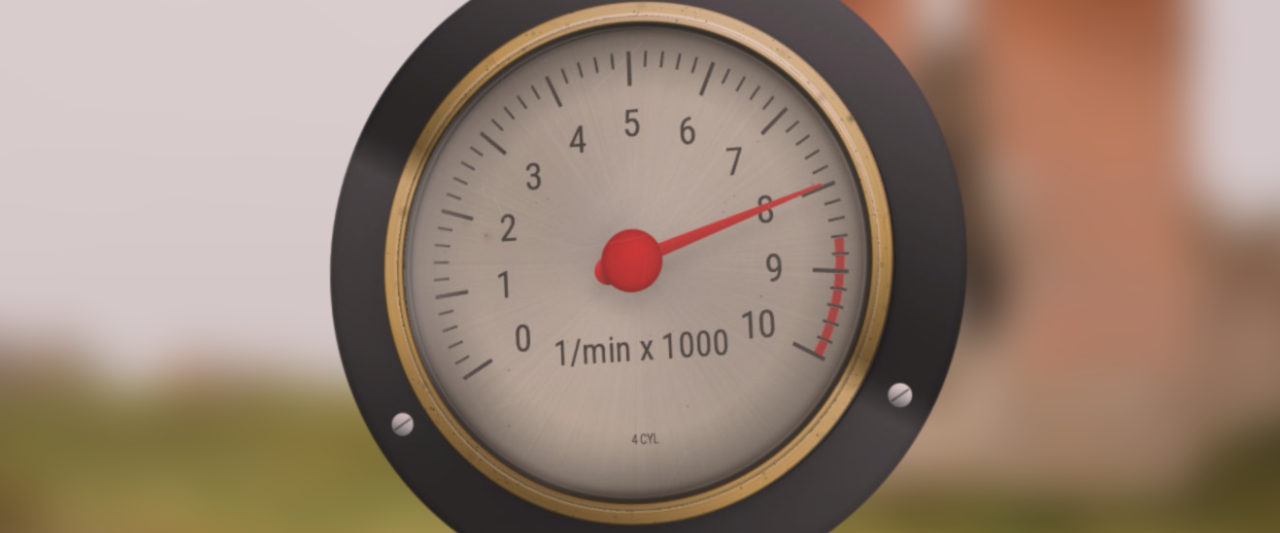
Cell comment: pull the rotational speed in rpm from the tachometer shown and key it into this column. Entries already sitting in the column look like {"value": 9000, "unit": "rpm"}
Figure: {"value": 8000, "unit": "rpm"}
